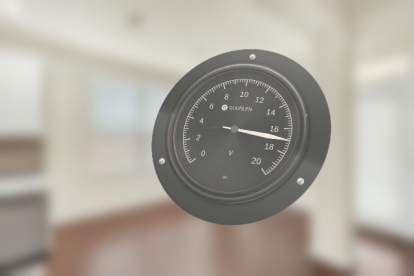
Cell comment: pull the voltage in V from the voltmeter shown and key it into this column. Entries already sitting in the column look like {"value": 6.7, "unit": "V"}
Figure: {"value": 17, "unit": "V"}
